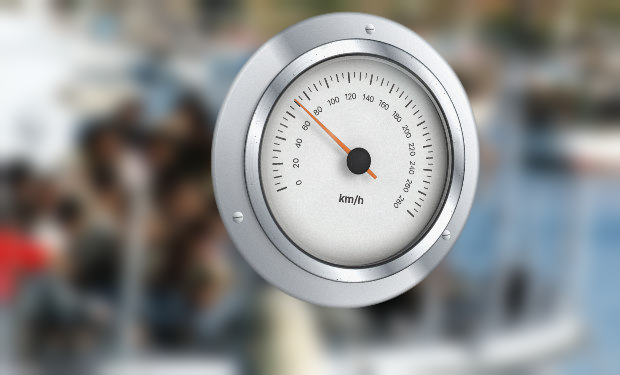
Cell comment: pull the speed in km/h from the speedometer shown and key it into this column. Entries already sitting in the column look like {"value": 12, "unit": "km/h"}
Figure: {"value": 70, "unit": "km/h"}
